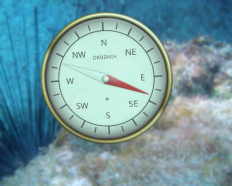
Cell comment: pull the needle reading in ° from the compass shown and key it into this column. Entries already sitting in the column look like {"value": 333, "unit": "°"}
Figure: {"value": 112.5, "unit": "°"}
